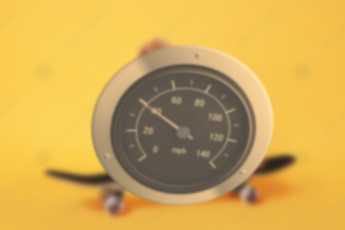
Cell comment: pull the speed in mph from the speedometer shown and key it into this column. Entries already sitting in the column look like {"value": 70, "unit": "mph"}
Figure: {"value": 40, "unit": "mph"}
